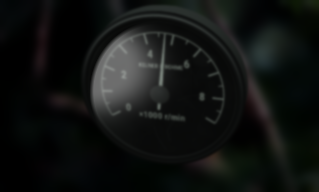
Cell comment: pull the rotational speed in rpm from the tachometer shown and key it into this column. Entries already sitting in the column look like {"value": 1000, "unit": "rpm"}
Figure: {"value": 4750, "unit": "rpm"}
